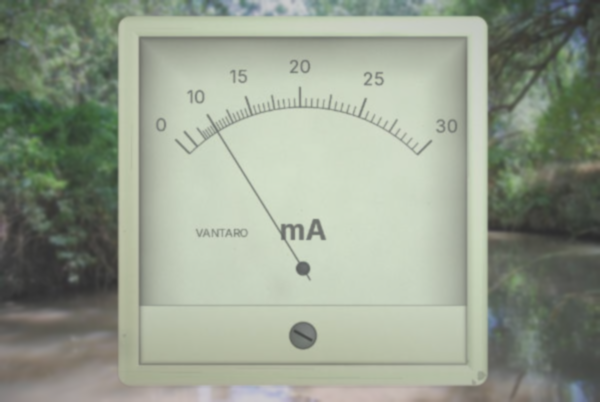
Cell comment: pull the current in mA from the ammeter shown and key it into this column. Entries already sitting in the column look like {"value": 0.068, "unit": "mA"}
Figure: {"value": 10, "unit": "mA"}
